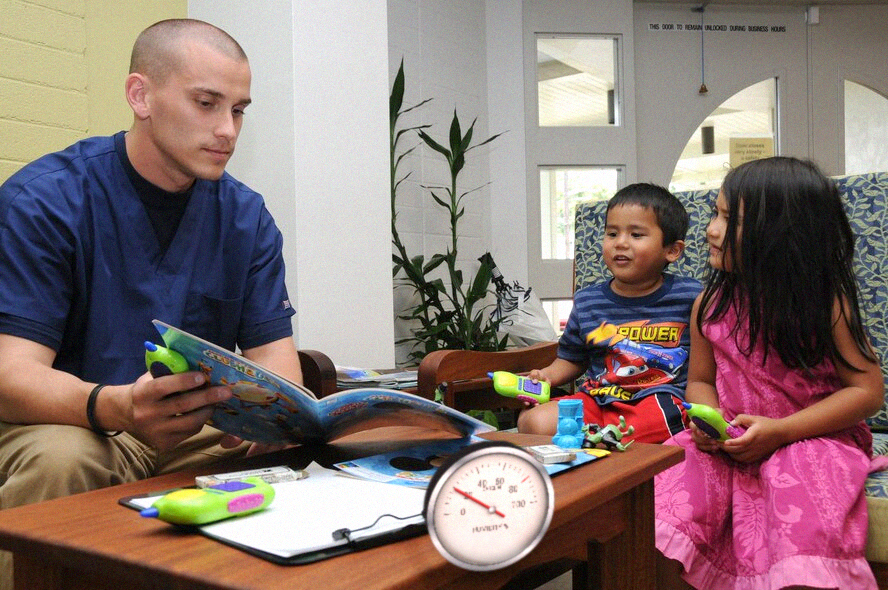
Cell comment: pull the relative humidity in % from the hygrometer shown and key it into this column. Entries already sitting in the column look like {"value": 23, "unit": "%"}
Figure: {"value": 20, "unit": "%"}
